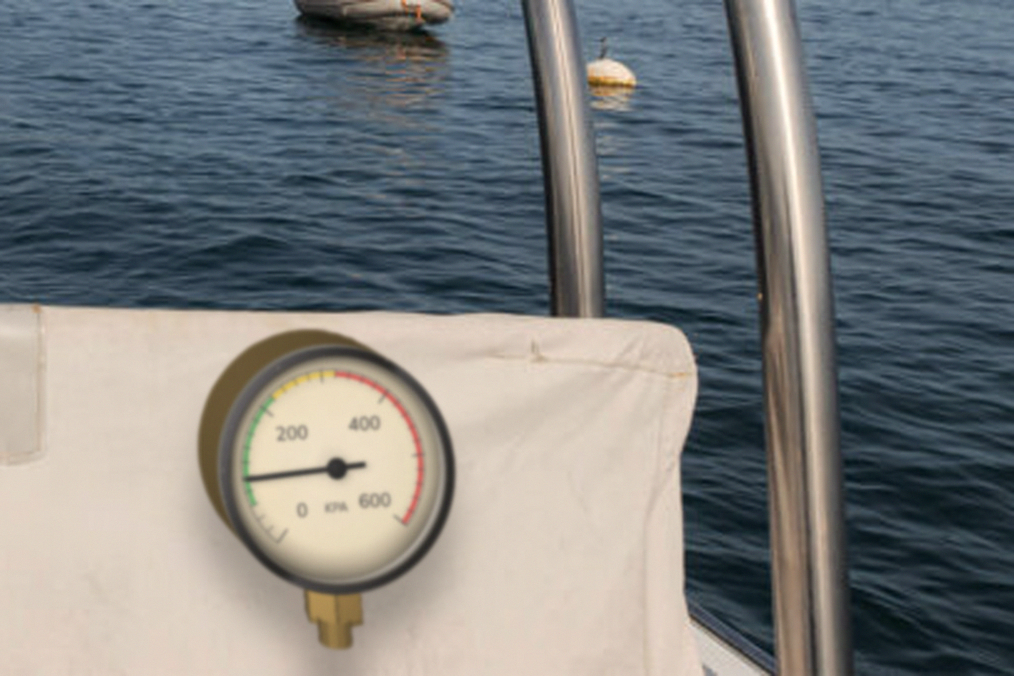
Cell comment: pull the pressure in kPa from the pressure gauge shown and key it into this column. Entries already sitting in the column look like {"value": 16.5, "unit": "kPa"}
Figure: {"value": 100, "unit": "kPa"}
